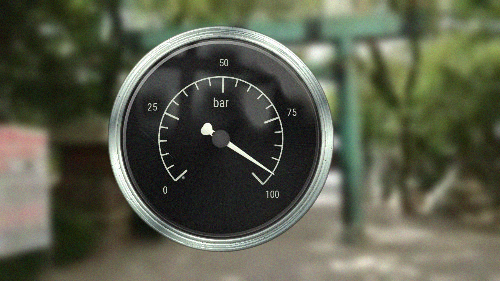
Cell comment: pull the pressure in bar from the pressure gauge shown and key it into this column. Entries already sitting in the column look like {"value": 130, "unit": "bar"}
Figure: {"value": 95, "unit": "bar"}
